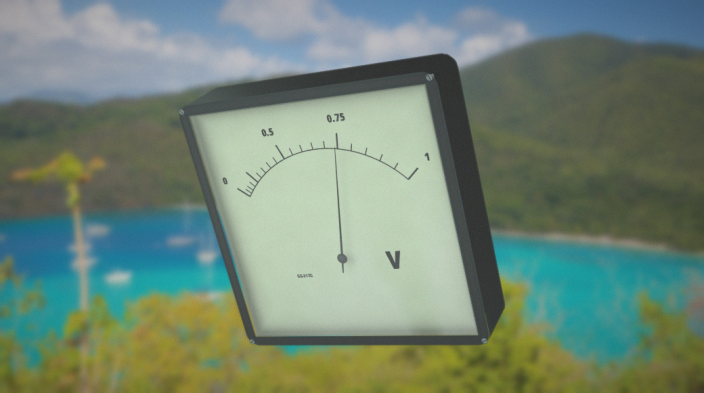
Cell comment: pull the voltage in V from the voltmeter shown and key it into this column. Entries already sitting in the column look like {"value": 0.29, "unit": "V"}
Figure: {"value": 0.75, "unit": "V"}
